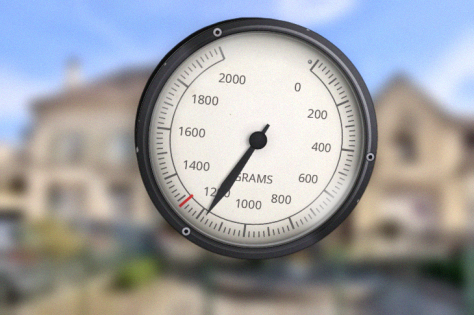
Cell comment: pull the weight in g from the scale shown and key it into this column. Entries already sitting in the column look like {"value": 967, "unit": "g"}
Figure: {"value": 1180, "unit": "g"}
